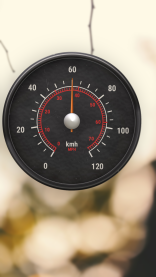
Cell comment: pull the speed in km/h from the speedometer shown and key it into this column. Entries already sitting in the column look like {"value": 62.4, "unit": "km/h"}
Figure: {"value": 60, "unit": "km/h"}
